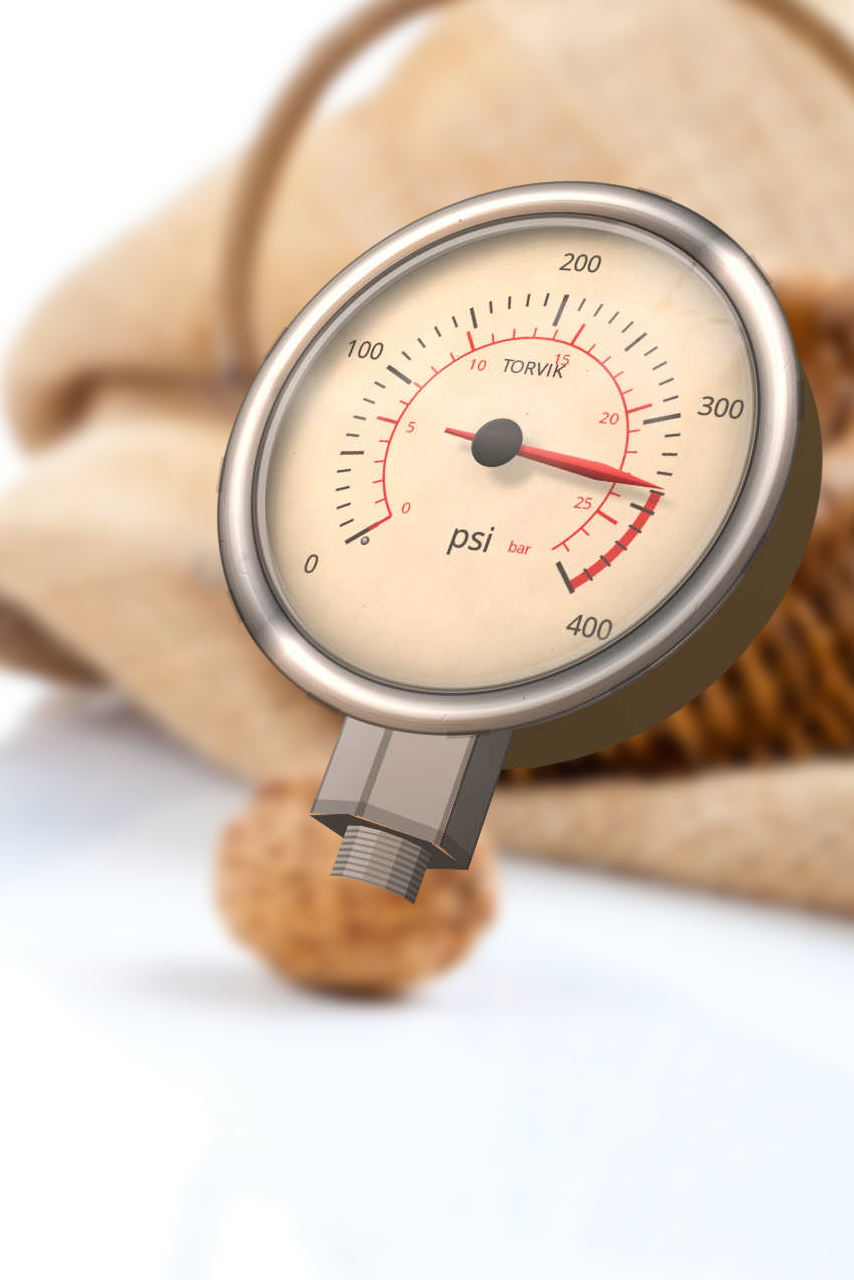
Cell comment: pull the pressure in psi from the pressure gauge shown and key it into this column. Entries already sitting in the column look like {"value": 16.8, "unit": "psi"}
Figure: {"value": 340, "unit": "psi"}
